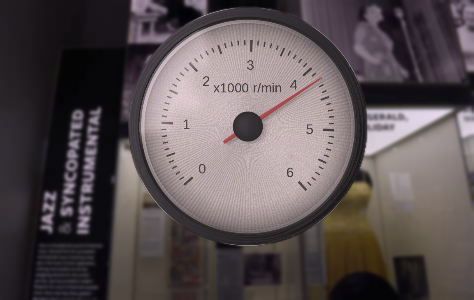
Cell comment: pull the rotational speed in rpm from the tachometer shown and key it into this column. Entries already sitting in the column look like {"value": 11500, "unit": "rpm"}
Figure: {"value": 4200, "unit": "rpm"}
